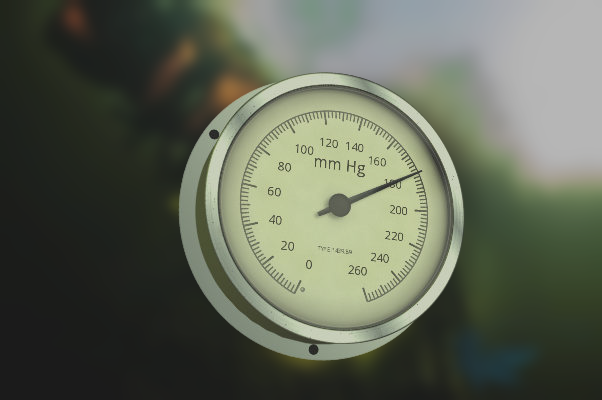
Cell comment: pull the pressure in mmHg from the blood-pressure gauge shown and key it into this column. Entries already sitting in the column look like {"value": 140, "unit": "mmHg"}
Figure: {"value": 180, "unit": "mmHg"}
